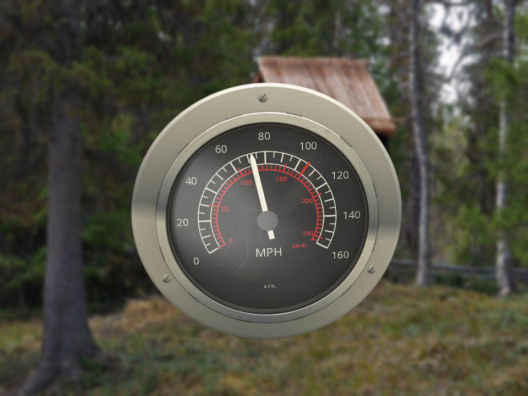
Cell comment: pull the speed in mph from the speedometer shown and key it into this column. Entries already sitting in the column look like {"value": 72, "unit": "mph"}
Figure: {"value": 72.5, "unit": "mph"}
